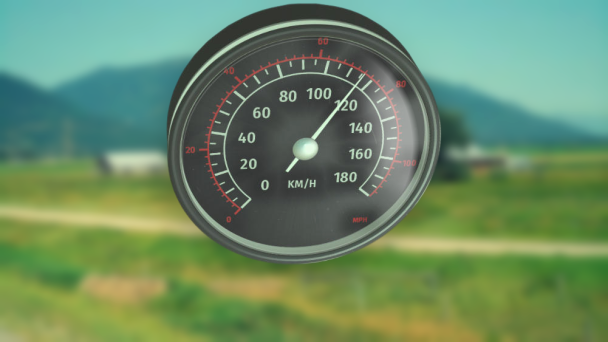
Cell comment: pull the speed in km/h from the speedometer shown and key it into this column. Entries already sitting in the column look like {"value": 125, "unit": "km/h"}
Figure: {"value": 115, "unit": "km/h"}
